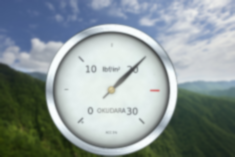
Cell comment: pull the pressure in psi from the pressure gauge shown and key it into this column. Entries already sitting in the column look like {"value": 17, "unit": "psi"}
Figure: {"value": 20, "unit": "psi"}
